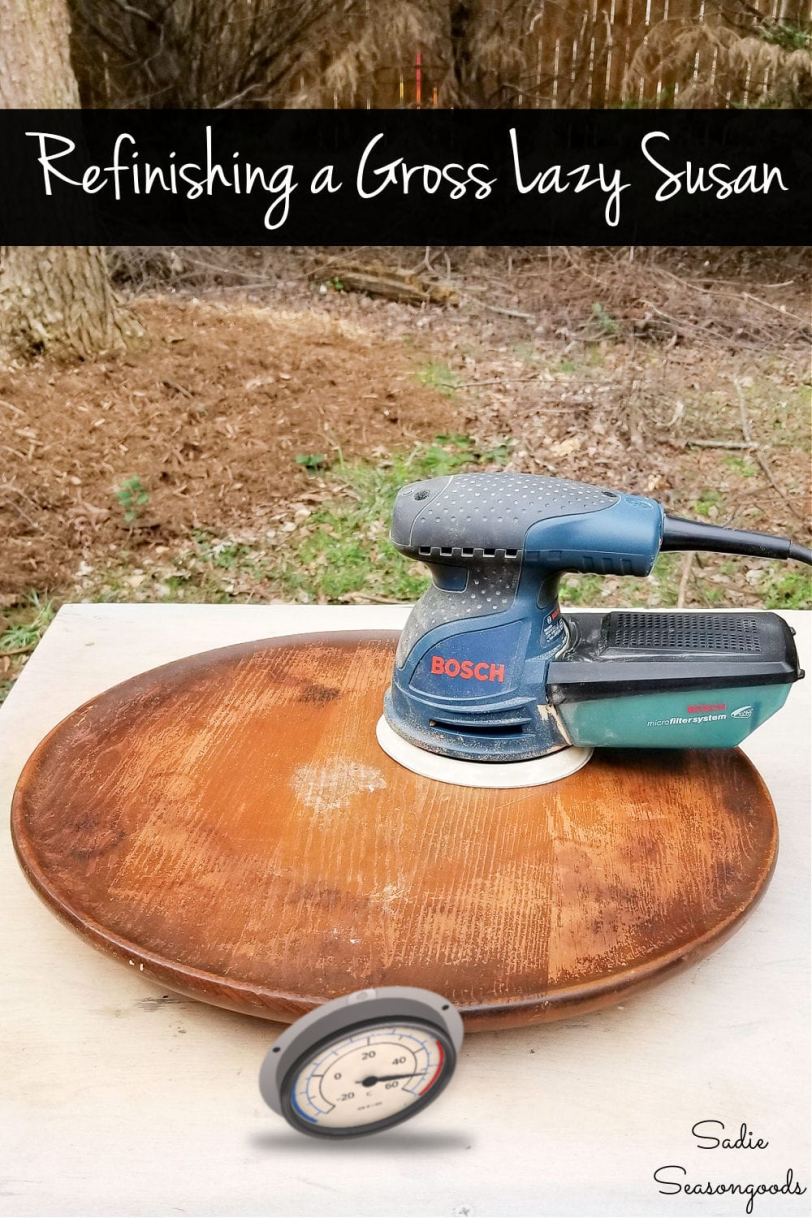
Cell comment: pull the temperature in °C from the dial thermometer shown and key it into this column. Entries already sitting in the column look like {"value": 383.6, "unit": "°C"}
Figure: {"value": 50, "unit": "°C"}
